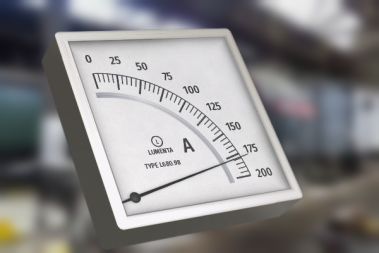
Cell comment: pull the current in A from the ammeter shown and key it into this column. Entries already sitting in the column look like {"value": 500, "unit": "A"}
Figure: {"value": 180, "unit": "A"}
